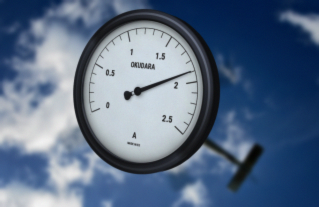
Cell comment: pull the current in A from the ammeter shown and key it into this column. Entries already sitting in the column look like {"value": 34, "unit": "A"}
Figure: {"value": 1.9, "unit": "A"}
